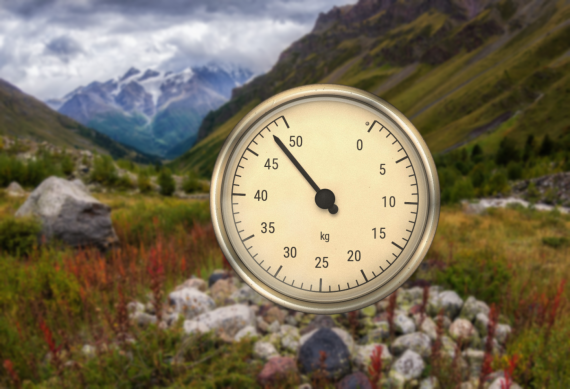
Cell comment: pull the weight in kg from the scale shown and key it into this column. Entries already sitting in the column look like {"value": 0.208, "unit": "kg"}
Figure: {"value": 48, "unit": "kg"}
